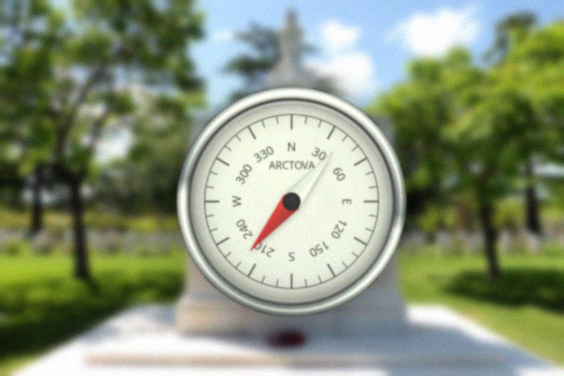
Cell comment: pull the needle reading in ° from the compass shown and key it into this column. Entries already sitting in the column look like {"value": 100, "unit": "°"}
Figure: {"value": 220, "unit": "°"}
